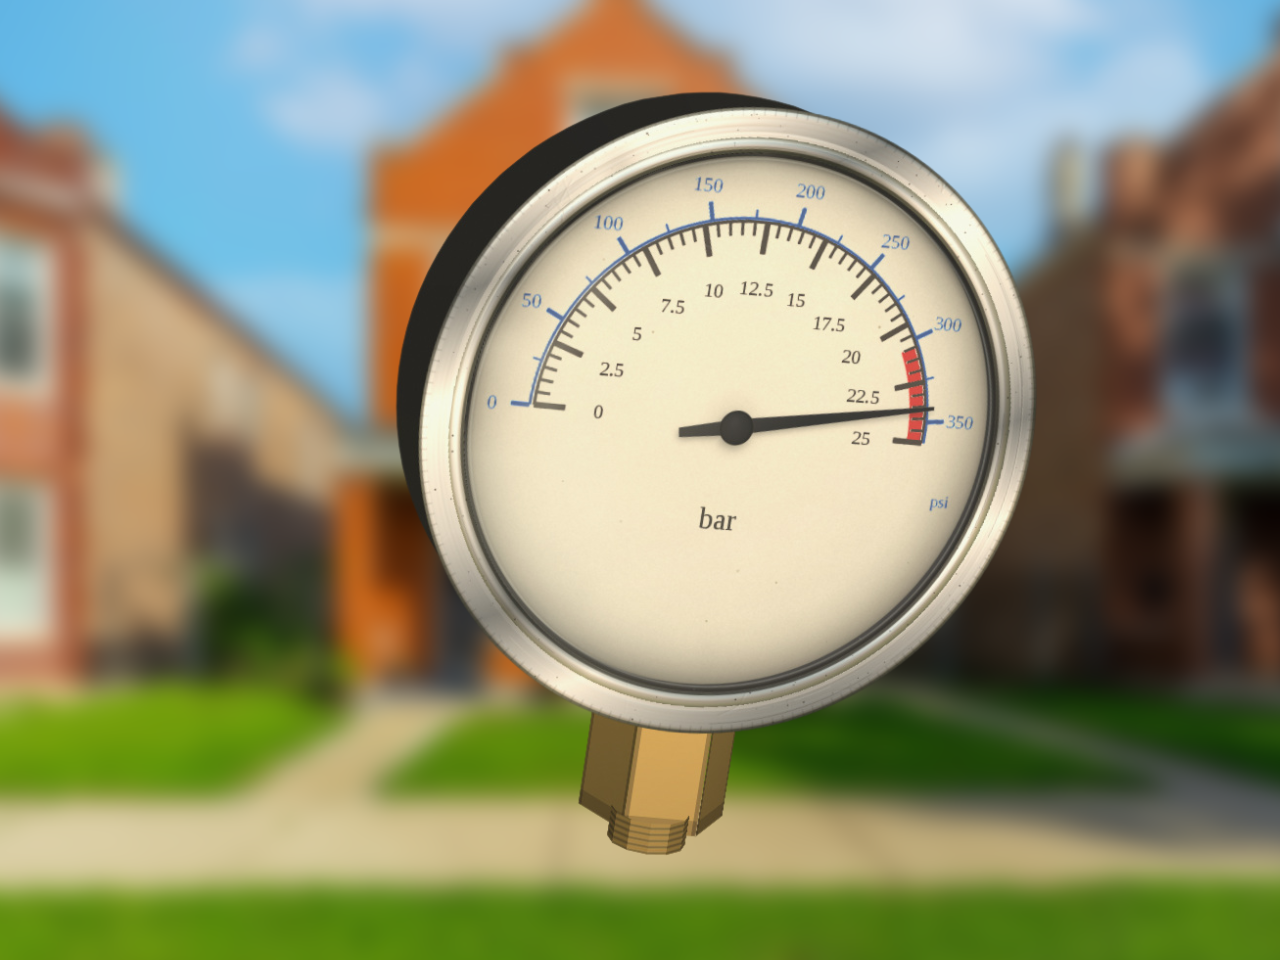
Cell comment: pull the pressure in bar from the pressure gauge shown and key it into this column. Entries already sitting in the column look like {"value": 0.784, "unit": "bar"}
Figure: {"value": 23.5, "unit": "bar"}
